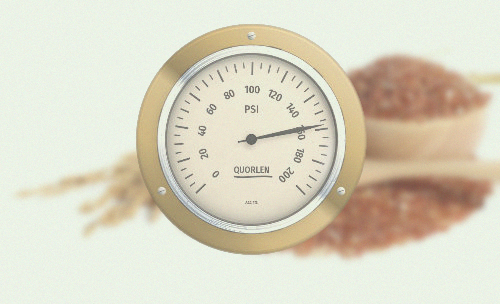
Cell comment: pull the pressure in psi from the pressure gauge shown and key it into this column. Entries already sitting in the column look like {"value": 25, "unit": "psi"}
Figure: {"value": 157.5, "unit": "psi"}
